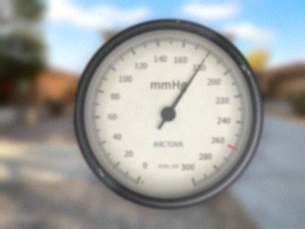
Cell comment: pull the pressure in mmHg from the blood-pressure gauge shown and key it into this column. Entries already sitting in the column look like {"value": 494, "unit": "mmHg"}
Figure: {"value": 180, "unit": "mmHg"}
